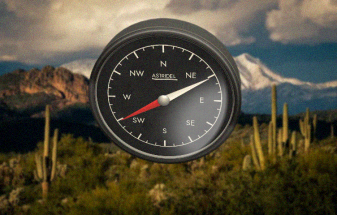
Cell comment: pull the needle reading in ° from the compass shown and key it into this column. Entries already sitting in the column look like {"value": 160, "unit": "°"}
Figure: {"value": 240, "unit": "°"}
